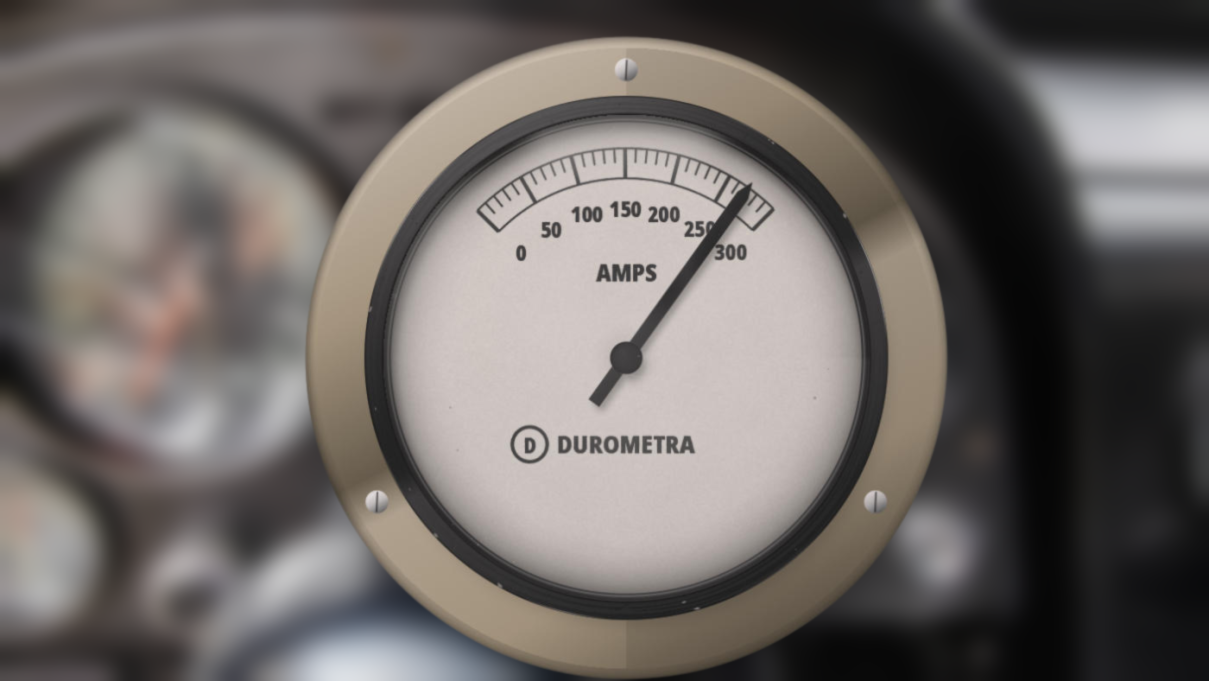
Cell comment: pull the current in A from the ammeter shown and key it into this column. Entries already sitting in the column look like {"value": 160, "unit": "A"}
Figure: {"value": 270, "unit": "A"}
